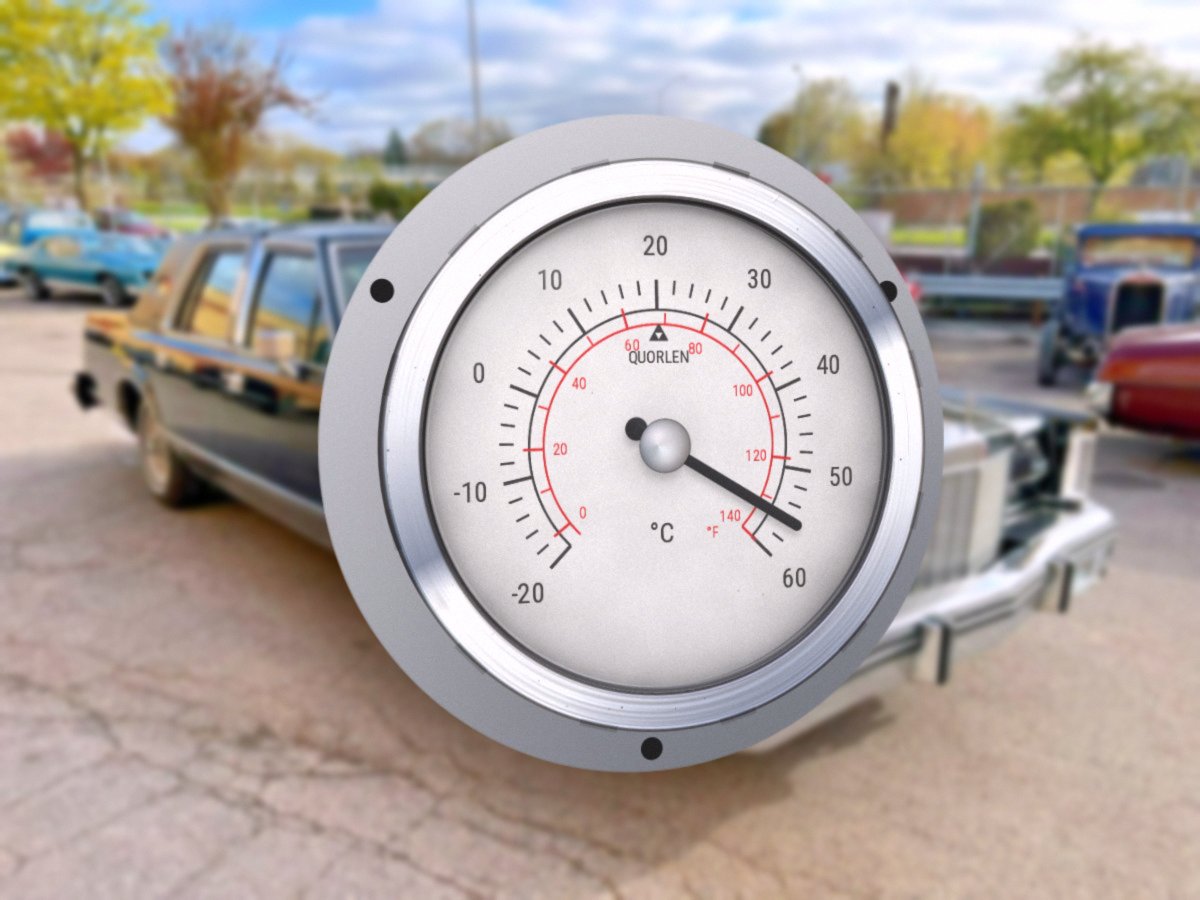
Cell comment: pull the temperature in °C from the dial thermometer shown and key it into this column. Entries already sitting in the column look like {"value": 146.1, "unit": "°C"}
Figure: {"value": 56, "unit": "°C"}
